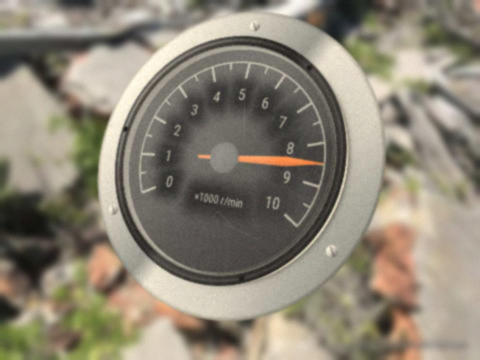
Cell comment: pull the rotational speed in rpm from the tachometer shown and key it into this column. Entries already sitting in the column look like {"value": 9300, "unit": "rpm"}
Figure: {"value": 8500, "unit": "rpm"}
